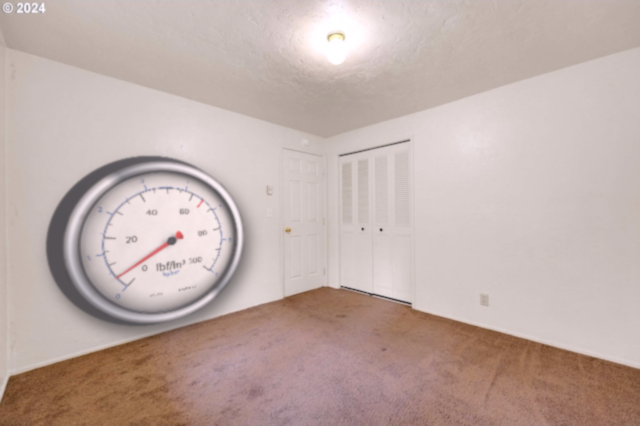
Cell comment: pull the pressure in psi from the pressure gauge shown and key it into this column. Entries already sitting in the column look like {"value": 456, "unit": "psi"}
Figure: {"value": 5, "unit": "psi"}
